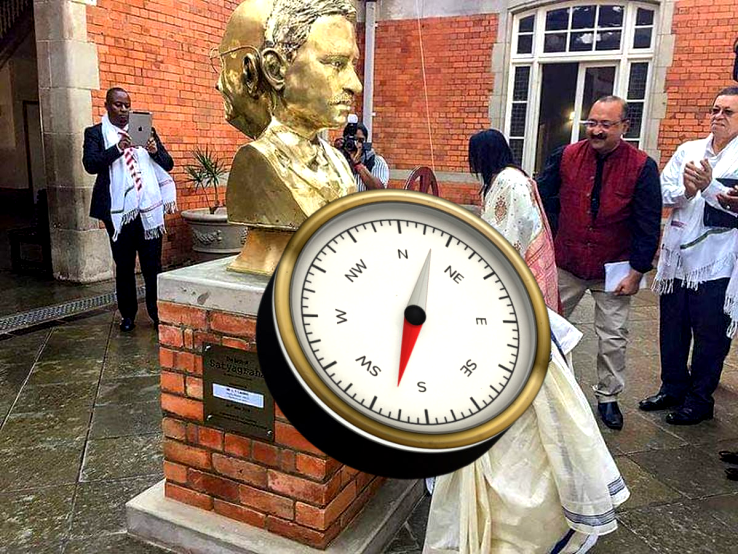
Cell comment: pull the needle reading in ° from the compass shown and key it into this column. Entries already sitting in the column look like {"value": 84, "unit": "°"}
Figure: {"value": 200, "unit": "°"}
